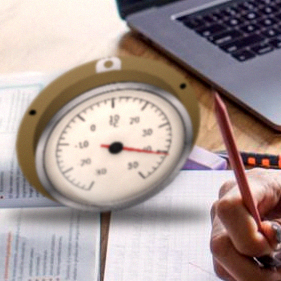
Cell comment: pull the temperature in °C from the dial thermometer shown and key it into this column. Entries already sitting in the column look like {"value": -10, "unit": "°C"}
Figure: {"value": 40, "unit": "°C"}
